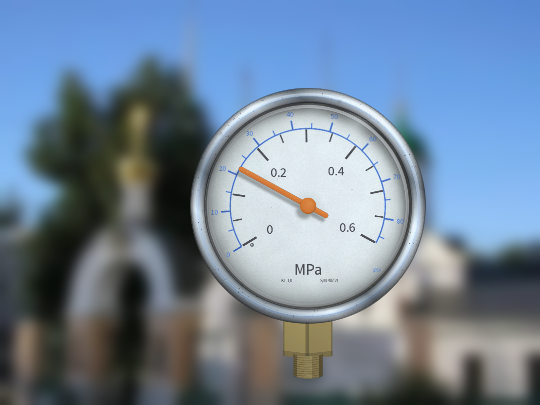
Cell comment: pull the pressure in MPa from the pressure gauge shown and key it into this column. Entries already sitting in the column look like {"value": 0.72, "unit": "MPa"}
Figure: {"value": 0.15, "unit": "MPa"}
